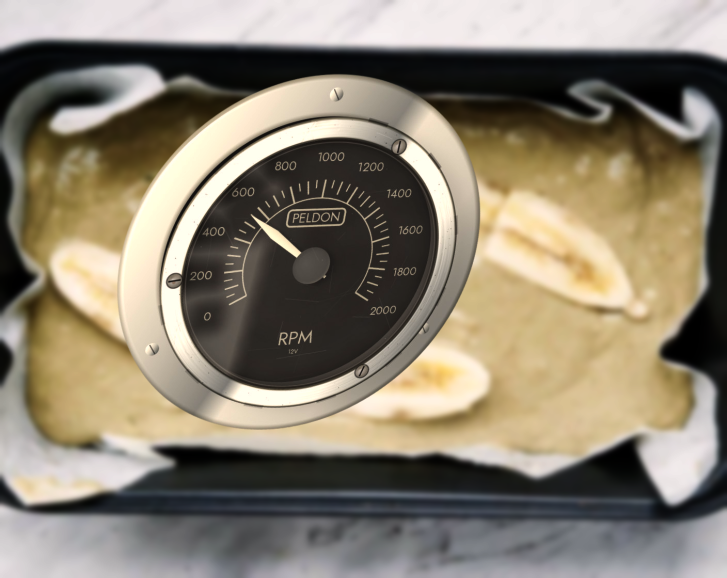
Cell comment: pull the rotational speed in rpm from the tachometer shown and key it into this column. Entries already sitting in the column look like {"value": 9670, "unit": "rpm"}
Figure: {"value": 550, "unit": "rpm"}
